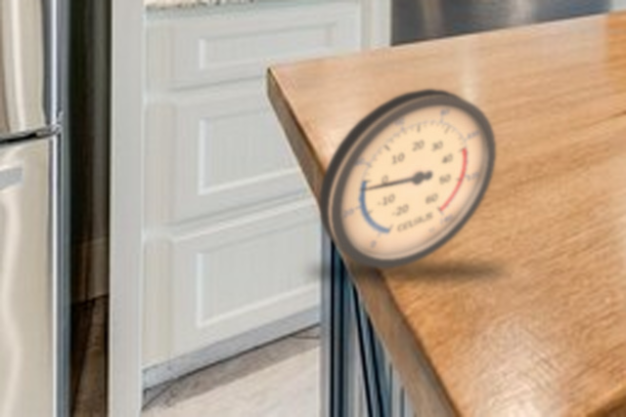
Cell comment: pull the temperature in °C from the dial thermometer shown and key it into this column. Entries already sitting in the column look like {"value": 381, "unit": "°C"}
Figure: {"value": -2, "unit": "°C"}
